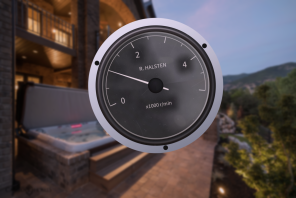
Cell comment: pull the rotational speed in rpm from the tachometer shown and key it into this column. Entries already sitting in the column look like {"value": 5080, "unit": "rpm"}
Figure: {"value": 1000, "unit": "rpm"}
